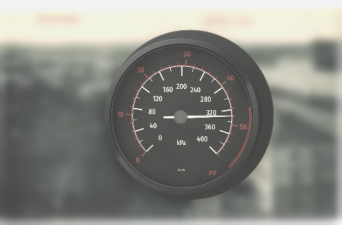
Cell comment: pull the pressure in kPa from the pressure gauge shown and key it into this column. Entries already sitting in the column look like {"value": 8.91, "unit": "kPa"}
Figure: {"value": 330, "unit": "kPa"}
